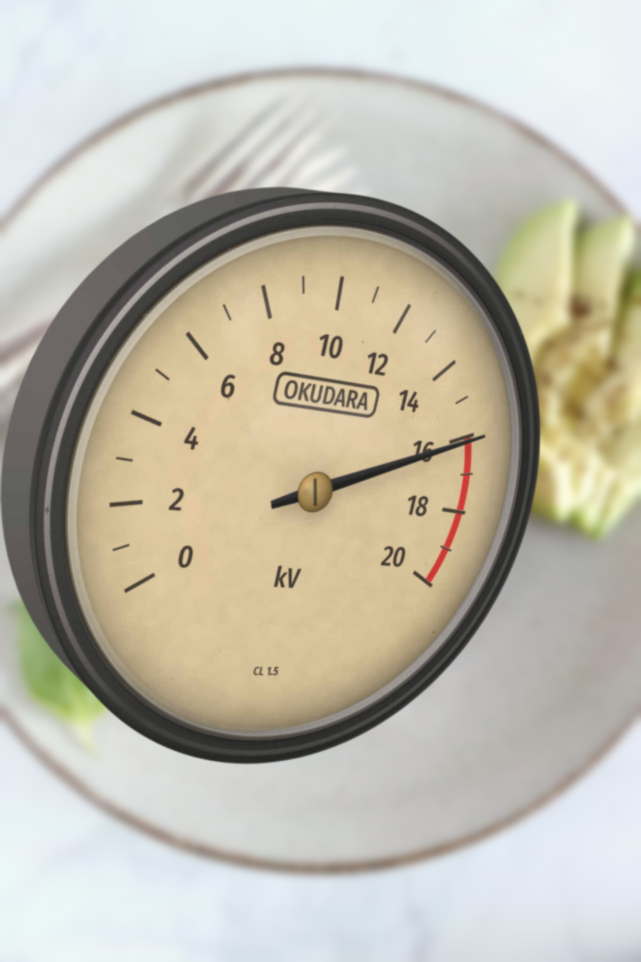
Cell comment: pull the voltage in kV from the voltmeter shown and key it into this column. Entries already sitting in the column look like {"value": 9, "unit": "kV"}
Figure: {"value": 16, "unit": "kV"}
